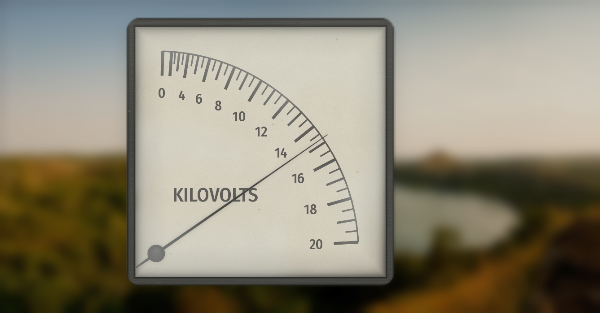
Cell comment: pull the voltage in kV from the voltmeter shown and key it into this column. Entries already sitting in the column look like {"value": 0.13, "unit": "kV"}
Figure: {"value": 14.75, "unit": "kV"}
